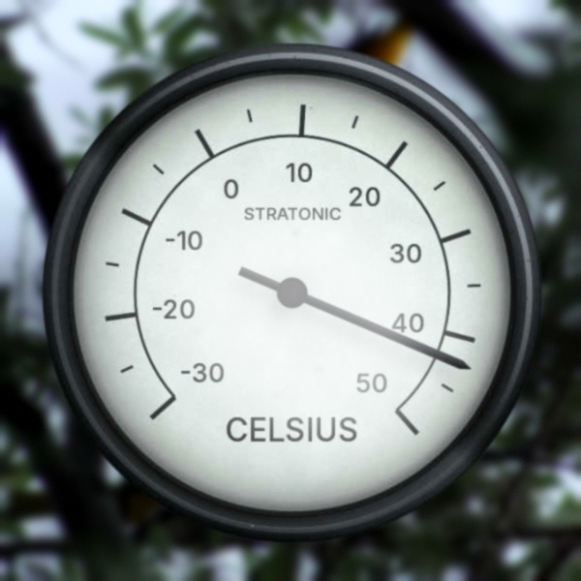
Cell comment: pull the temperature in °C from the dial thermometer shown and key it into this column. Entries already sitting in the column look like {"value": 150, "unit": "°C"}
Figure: {"value": 42.5, "unit": "°C"}
